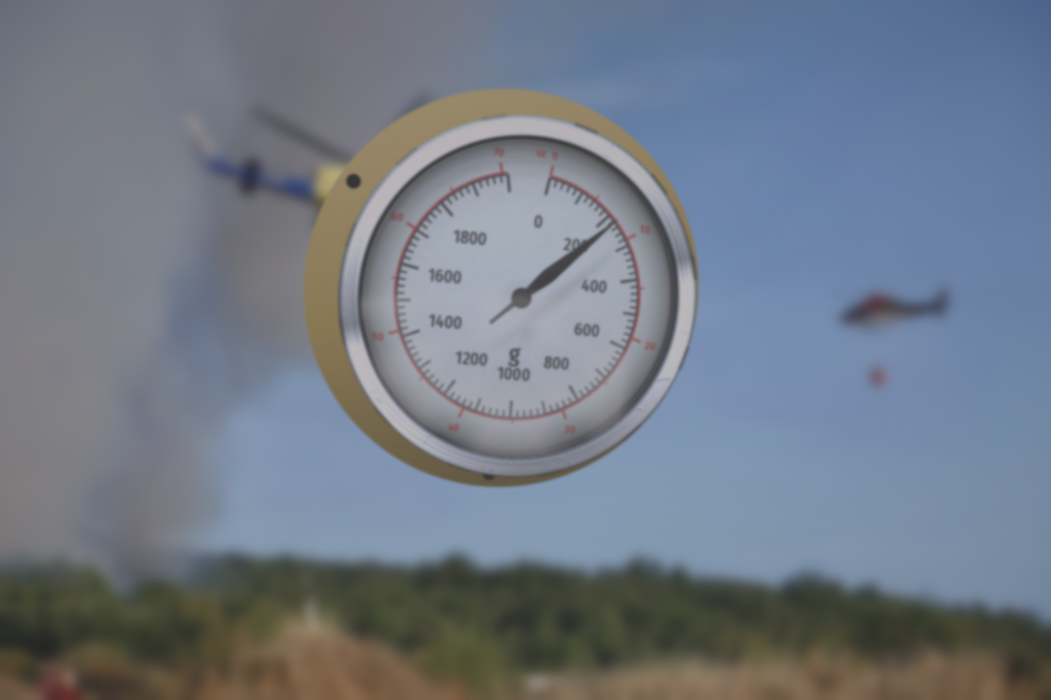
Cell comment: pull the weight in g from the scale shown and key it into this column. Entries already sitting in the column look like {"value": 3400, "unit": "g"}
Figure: {"value": 220, "unit": "g"}
